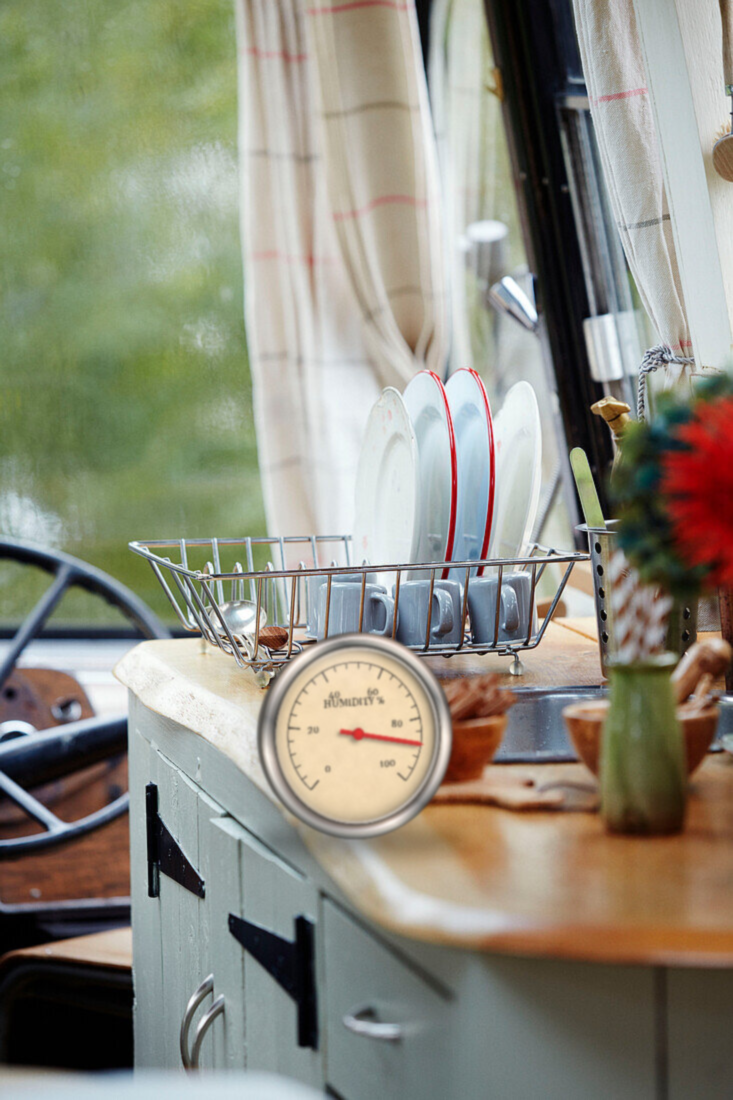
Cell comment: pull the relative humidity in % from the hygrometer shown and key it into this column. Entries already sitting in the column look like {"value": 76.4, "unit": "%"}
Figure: {"value": 88, "unit": "%"}
